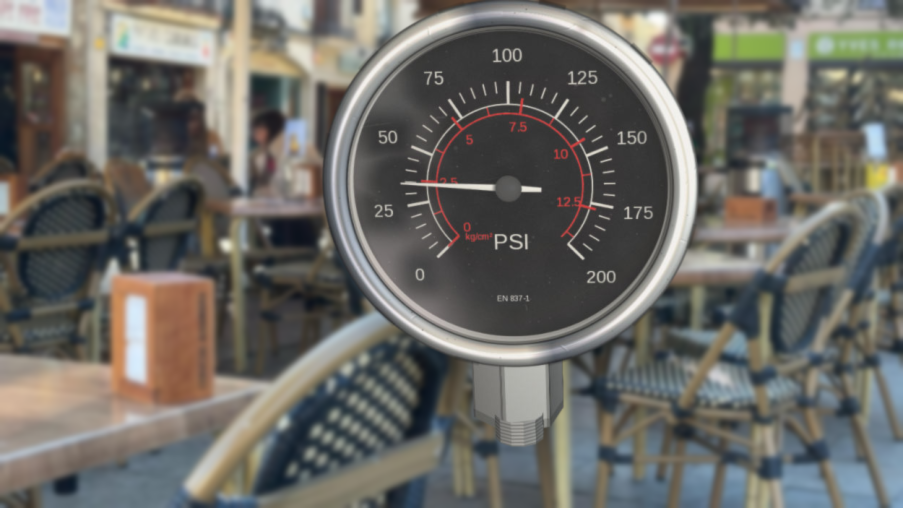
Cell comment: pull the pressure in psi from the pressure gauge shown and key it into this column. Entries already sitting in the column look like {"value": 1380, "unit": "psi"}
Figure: {"value": 35, "unit": "psi"}
